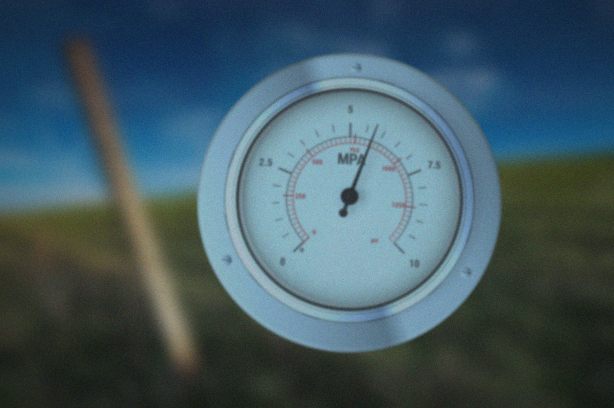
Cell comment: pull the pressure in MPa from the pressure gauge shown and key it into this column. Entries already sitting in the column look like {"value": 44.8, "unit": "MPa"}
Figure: {"value": 5.75, "unit": "MPa"}
